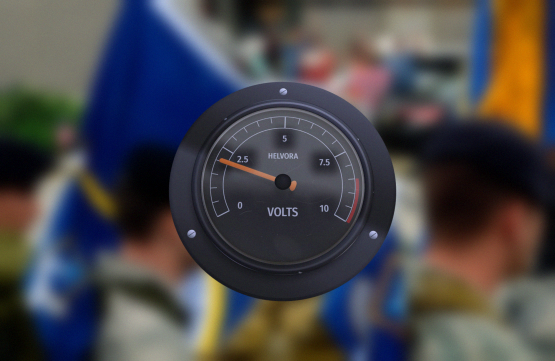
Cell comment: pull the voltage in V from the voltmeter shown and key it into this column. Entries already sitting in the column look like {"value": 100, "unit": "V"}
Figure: {"value": 2, "unit": "V"}
